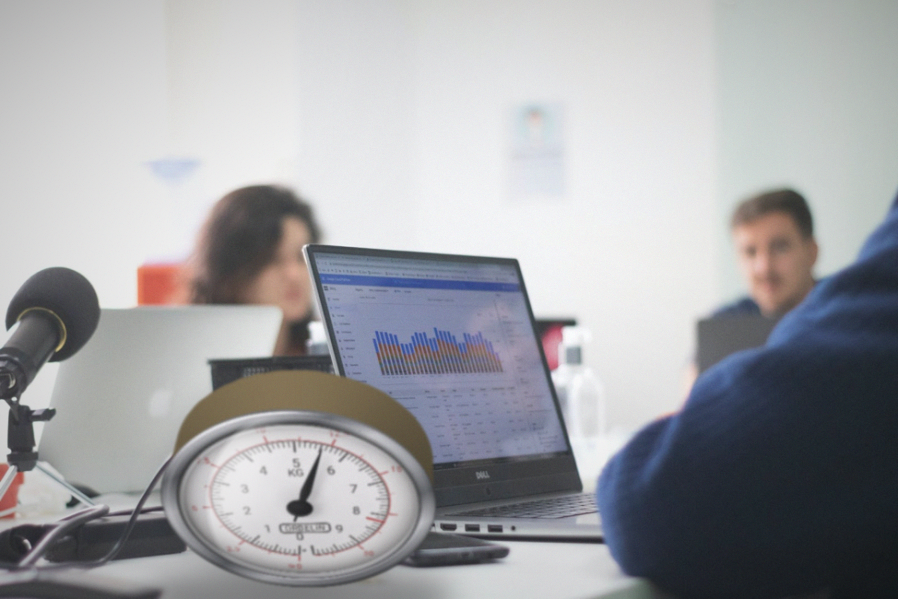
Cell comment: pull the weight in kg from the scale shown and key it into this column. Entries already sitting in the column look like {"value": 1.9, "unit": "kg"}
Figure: {"value": 5.5, "unit": "kg"}
